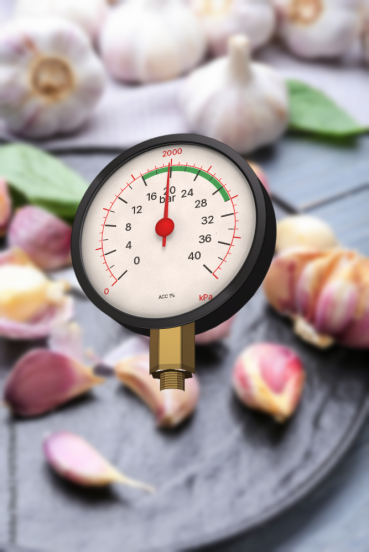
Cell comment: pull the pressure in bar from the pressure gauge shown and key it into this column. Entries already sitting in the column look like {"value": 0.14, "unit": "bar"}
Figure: {"value": 20, "unit": "bar"}
